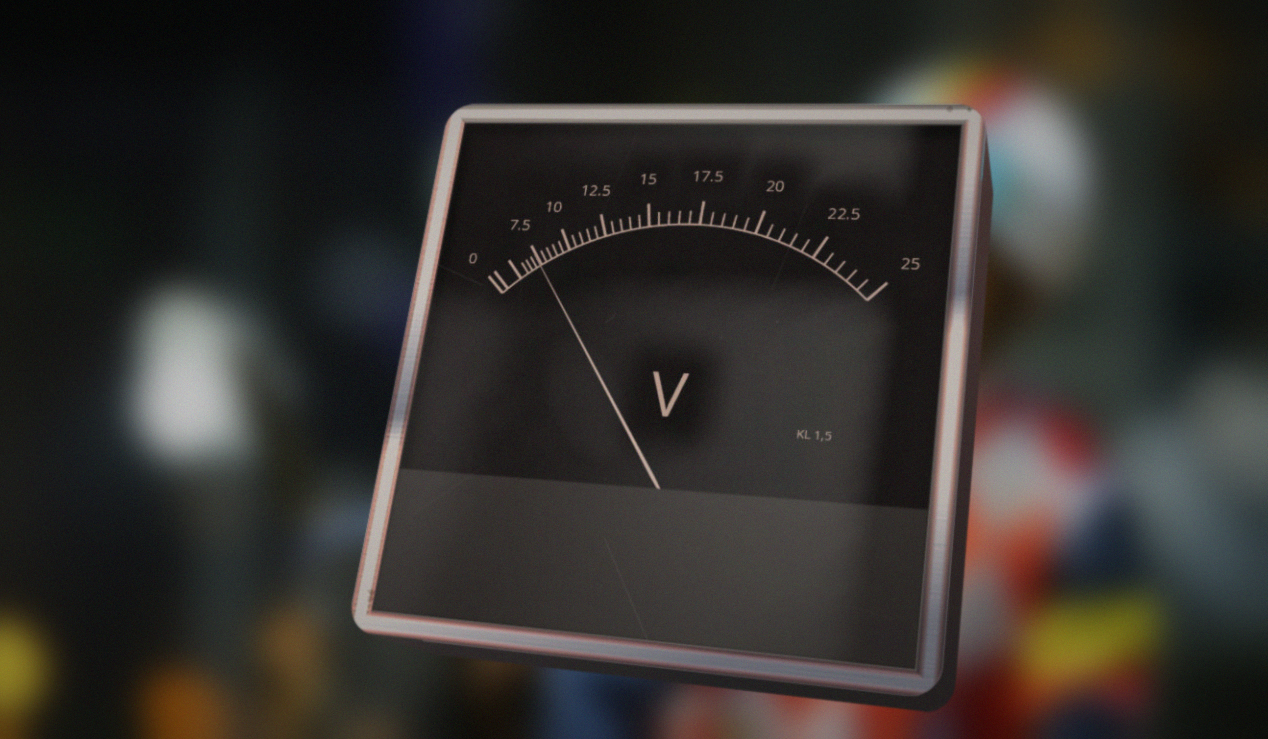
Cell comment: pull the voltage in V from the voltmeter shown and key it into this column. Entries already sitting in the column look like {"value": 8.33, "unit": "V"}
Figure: {"value": 7.5, "unit": "V"}
